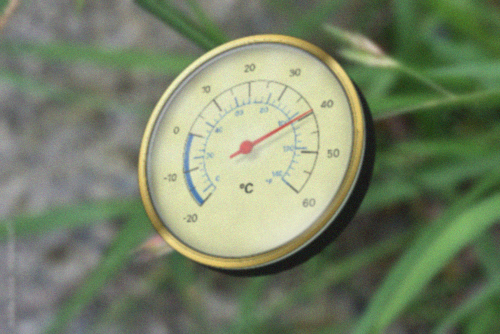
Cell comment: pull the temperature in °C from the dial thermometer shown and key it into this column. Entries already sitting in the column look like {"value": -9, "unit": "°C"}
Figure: {"value": 40, "unit": "°C"}
